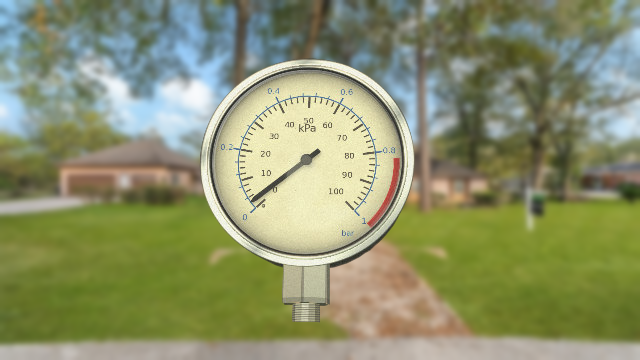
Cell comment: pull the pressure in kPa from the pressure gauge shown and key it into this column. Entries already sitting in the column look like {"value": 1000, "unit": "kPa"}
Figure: {"value": 2, "unit": "kPa"}
